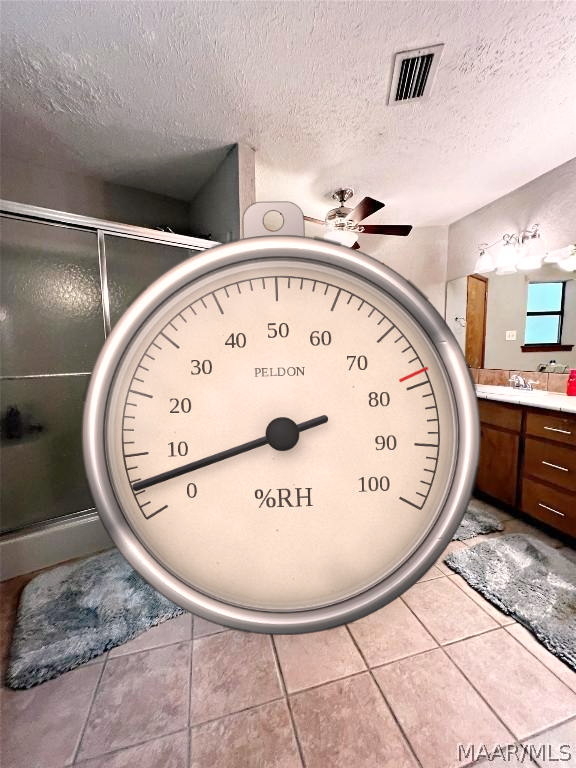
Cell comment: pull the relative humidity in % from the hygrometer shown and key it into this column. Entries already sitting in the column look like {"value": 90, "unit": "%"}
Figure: {"value": 5, "unit": "%"}
